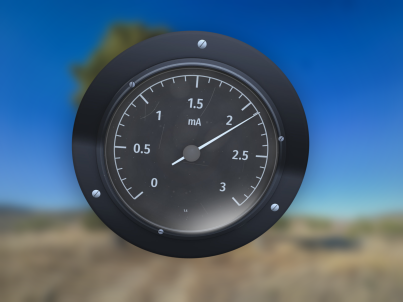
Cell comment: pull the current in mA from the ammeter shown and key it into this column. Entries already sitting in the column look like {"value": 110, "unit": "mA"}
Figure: {"value": 2.1, "unit": "mA"}
